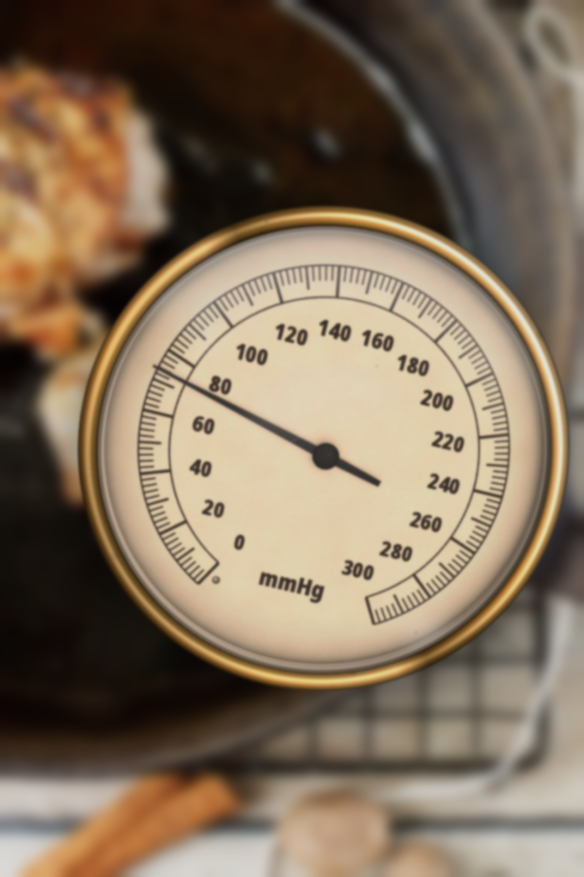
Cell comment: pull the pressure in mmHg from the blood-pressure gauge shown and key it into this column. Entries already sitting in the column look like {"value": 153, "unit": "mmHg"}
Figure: {"value": 74, "unit": "mmHg"}
